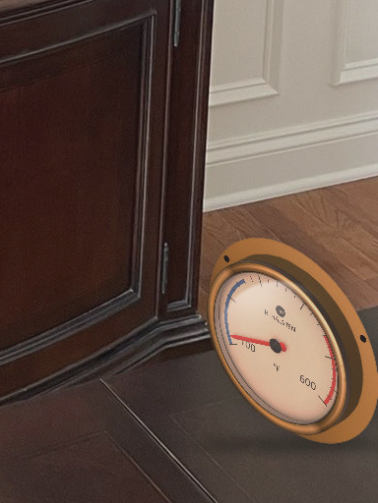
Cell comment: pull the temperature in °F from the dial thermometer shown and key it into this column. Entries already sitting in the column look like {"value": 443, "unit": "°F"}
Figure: {"value": 120, "unit": "°F"}
